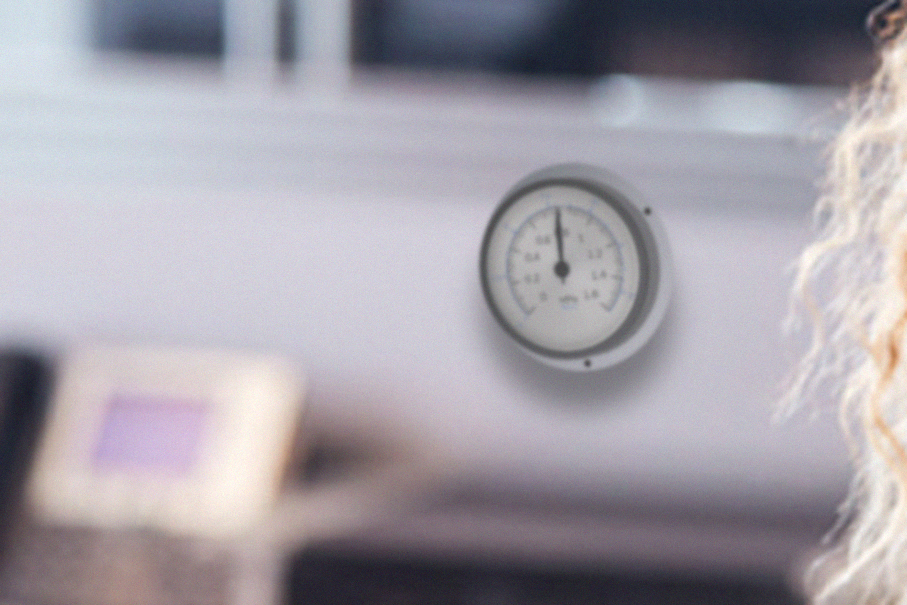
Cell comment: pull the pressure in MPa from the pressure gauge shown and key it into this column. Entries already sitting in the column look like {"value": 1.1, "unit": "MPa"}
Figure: {"value": 0.8, "unit": "MPa"}
